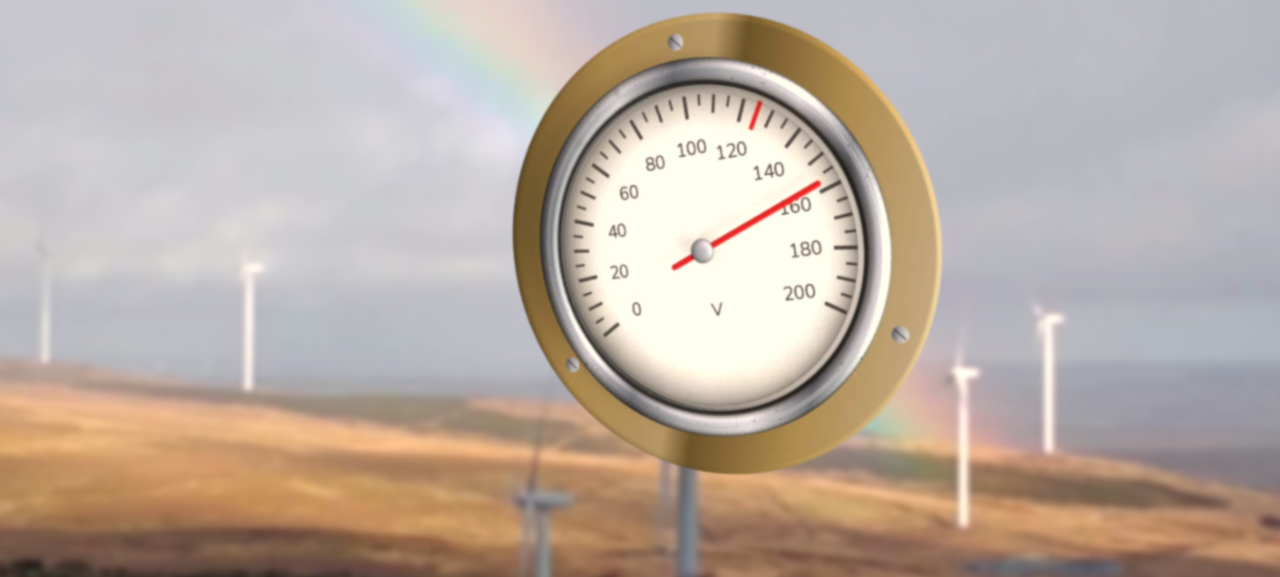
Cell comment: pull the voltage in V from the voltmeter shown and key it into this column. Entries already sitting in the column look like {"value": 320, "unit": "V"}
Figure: {"value": 157.5, "unit": "V"}
